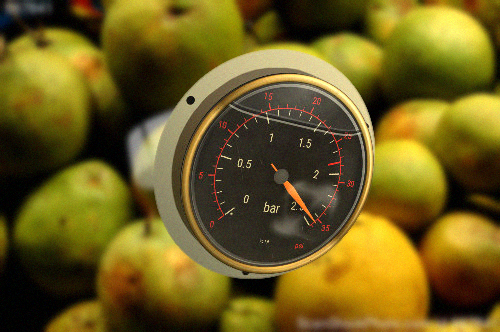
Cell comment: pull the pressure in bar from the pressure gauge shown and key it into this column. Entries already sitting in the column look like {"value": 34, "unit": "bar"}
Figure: {"value": 2.45, "unit": "bar"}
